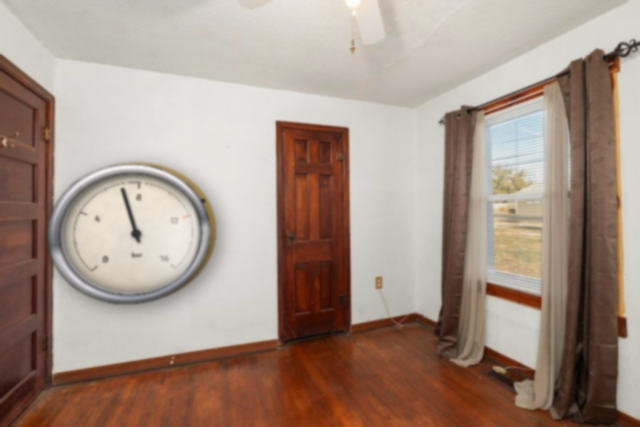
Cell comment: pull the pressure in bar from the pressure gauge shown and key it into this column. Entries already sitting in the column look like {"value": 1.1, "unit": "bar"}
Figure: {"value": 7, "unit": "bar"}
